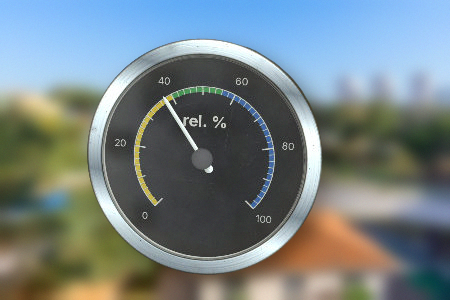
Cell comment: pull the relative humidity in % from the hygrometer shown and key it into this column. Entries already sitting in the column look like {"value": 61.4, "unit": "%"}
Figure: {"value": 38, "unit": "%"}
